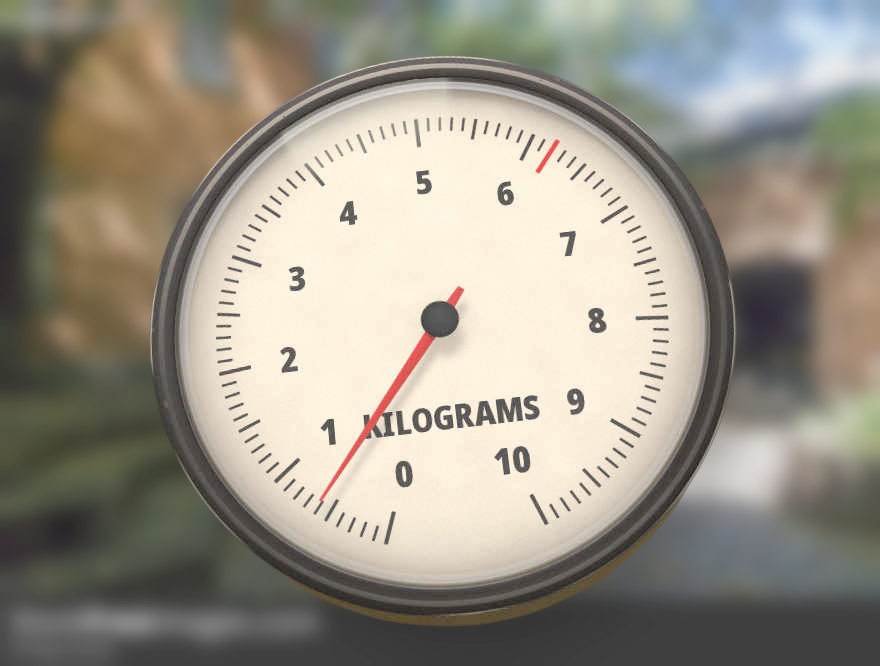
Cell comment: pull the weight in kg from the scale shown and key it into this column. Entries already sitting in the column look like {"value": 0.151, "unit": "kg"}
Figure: {"value": 0.6, "unit": "kg"}
